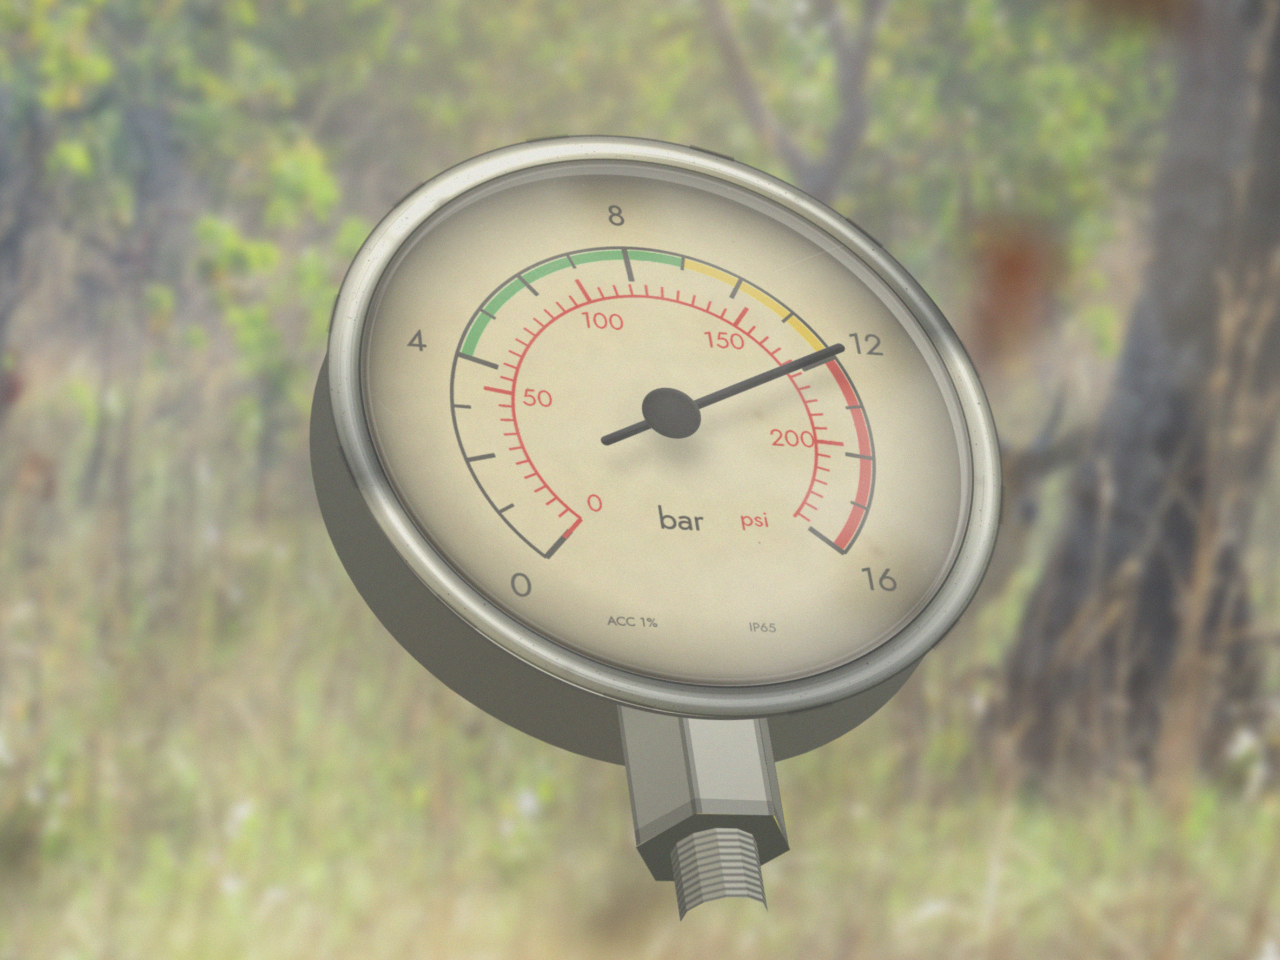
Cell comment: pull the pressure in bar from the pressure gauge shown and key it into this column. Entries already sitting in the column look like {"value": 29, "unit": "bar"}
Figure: {"value": 12, "unit": "bar"}
